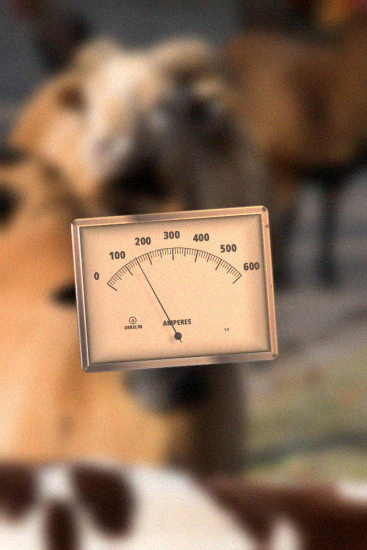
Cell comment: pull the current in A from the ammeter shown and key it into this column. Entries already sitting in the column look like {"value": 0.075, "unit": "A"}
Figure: {"value": 150, "unit": "A"}
